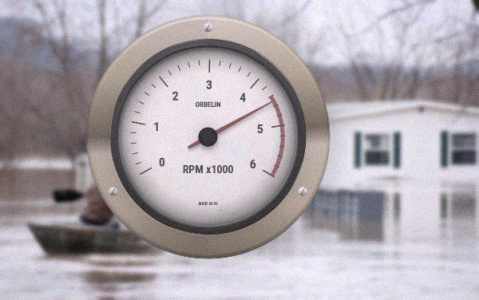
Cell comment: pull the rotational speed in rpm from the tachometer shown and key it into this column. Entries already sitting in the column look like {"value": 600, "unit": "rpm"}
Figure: {"value": 4500, "unit": "rpm"}
